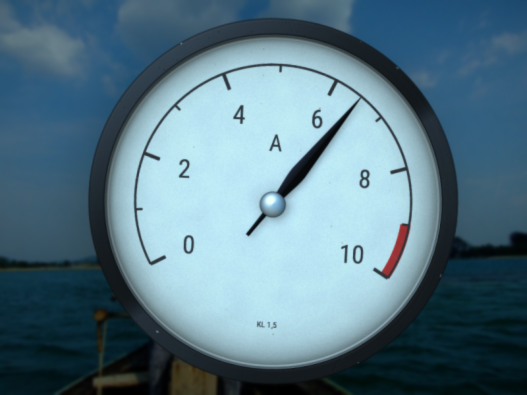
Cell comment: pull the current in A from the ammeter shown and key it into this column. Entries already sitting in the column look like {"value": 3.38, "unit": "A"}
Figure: {"value": 6.5, "unit": "A"}
